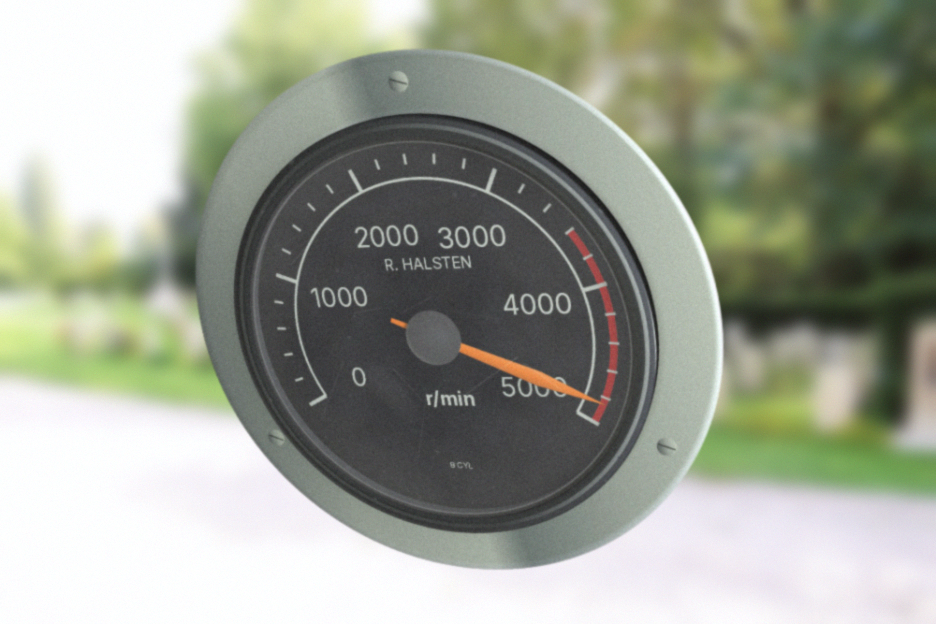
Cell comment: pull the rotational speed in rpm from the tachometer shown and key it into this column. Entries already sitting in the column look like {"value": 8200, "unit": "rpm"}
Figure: {"value": 4800, "unit": "rpm"}
